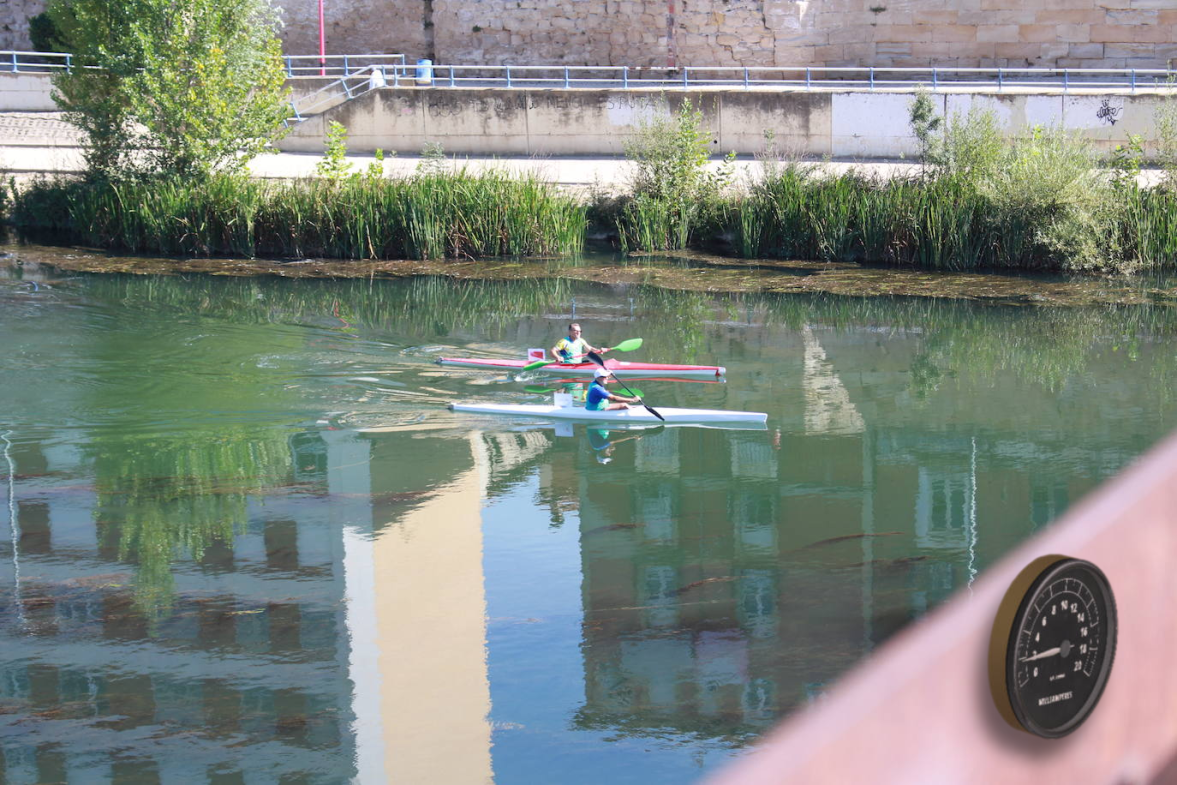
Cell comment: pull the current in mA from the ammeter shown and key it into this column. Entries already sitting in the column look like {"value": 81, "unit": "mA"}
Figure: {"value": 2, "unit": "mA"}
